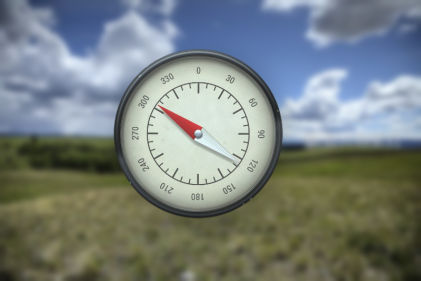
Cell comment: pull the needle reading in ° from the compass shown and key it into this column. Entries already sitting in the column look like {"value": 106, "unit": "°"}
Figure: {"value": 305, "unit": "°"}
